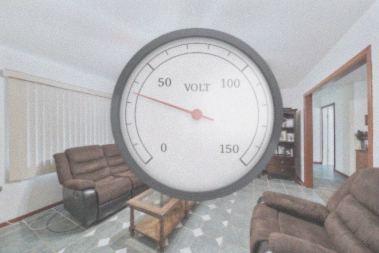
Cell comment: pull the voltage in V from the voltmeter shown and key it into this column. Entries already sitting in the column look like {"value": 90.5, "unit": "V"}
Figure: {"value": 35, "unit": "V"}
